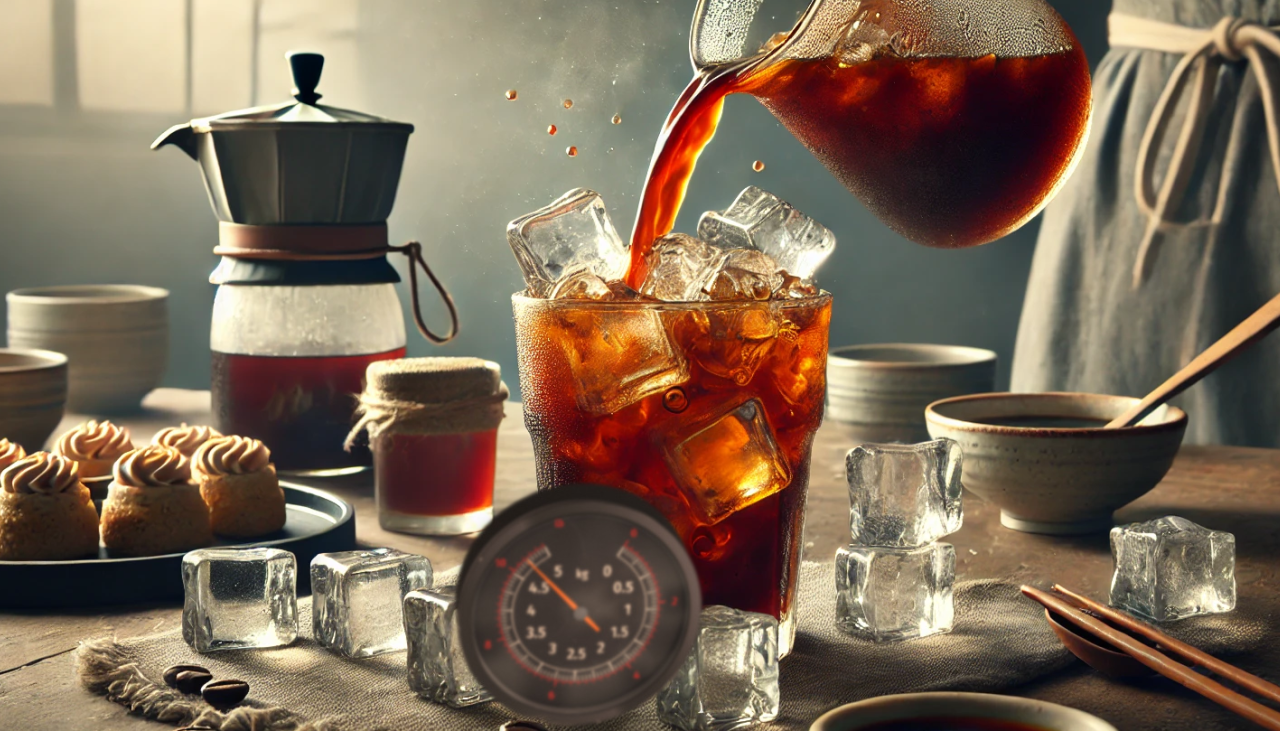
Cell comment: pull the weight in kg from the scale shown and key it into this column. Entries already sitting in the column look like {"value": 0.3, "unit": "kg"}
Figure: {"value": 4.75, "unit": "kg"}
